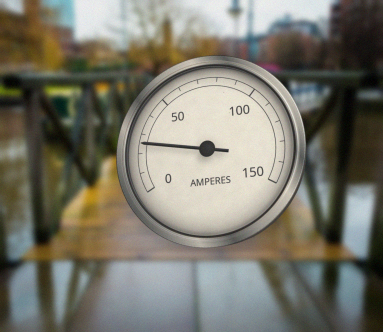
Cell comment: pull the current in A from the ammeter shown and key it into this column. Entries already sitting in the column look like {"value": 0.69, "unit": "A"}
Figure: {"value": 25, "unit": "A"}
